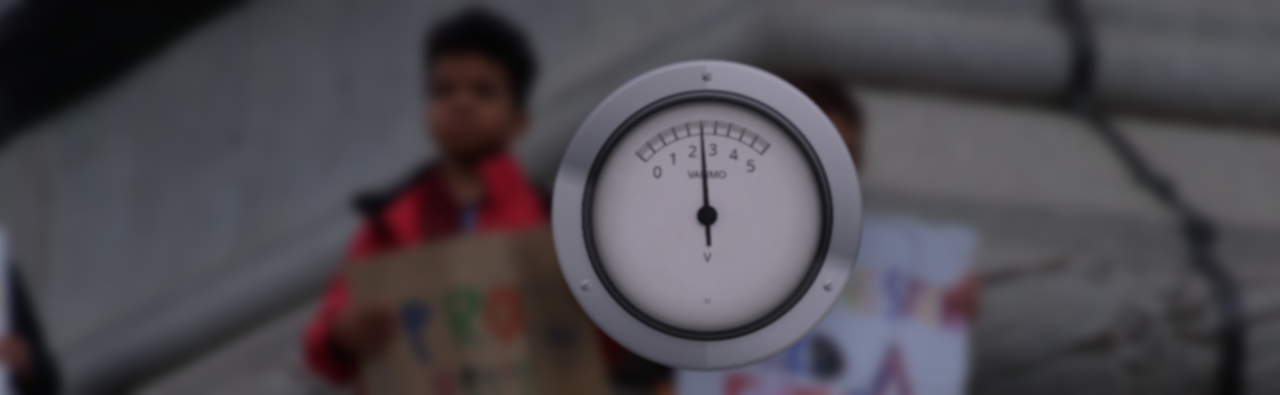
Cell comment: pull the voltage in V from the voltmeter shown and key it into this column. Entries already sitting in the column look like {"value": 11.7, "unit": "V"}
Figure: {"value": 2.5, "unit": "V"}
